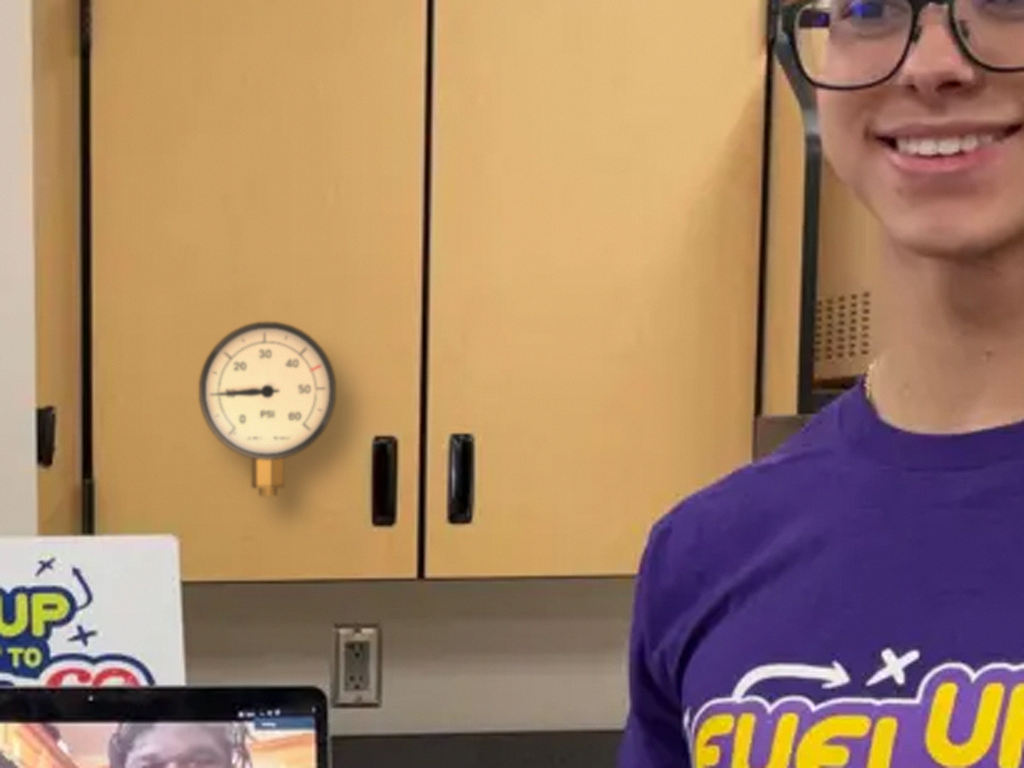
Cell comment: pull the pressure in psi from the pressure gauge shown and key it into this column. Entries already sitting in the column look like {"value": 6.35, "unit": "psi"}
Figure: {"value": 10, "unit": "psi"}
